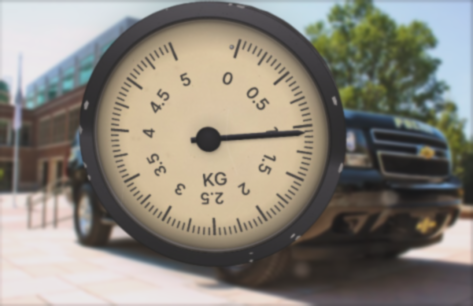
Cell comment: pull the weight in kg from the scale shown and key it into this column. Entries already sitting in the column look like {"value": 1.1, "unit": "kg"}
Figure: {"value": 1.05, "unit": "kg"}
